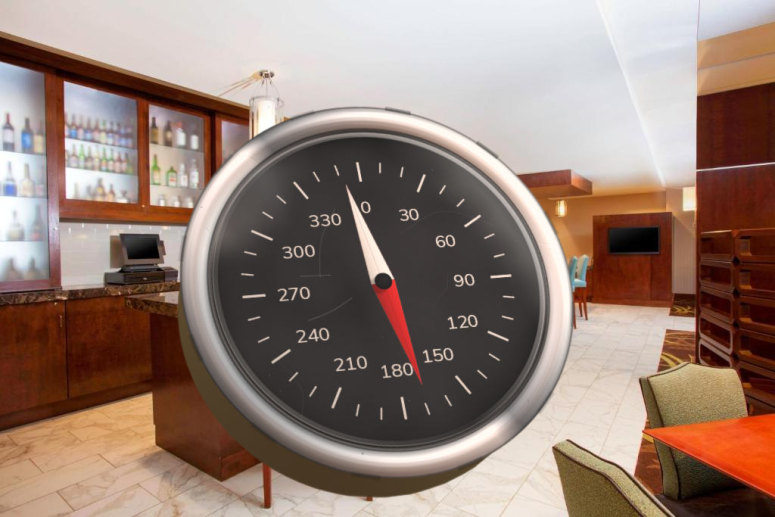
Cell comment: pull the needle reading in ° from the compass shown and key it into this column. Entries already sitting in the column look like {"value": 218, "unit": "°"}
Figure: {"value": 170, "unit": "°"}
